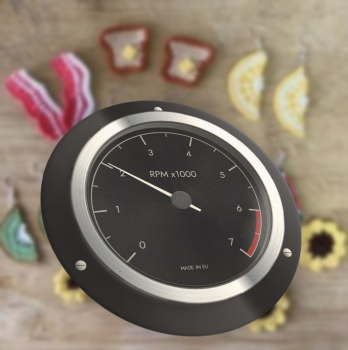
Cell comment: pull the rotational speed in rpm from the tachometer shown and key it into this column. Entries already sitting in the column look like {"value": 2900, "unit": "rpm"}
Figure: {"value": 2000, "unit": "rpm"}
